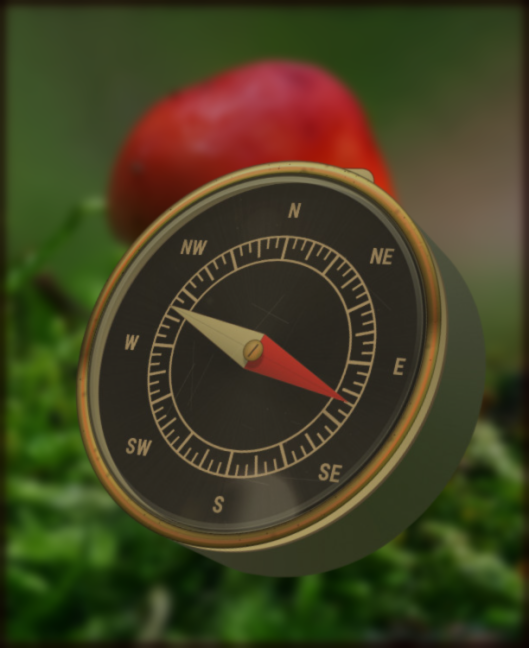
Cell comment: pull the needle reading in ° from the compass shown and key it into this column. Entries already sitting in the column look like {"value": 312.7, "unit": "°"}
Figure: {"value": 110, "unit": "°"}
